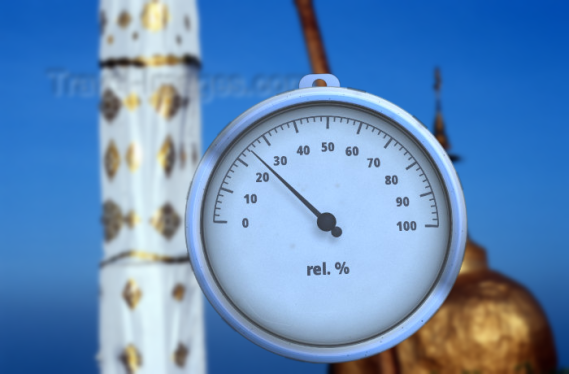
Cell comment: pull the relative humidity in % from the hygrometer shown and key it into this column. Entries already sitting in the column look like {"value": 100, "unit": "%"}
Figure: {"value": 24, "unit": "%"}
